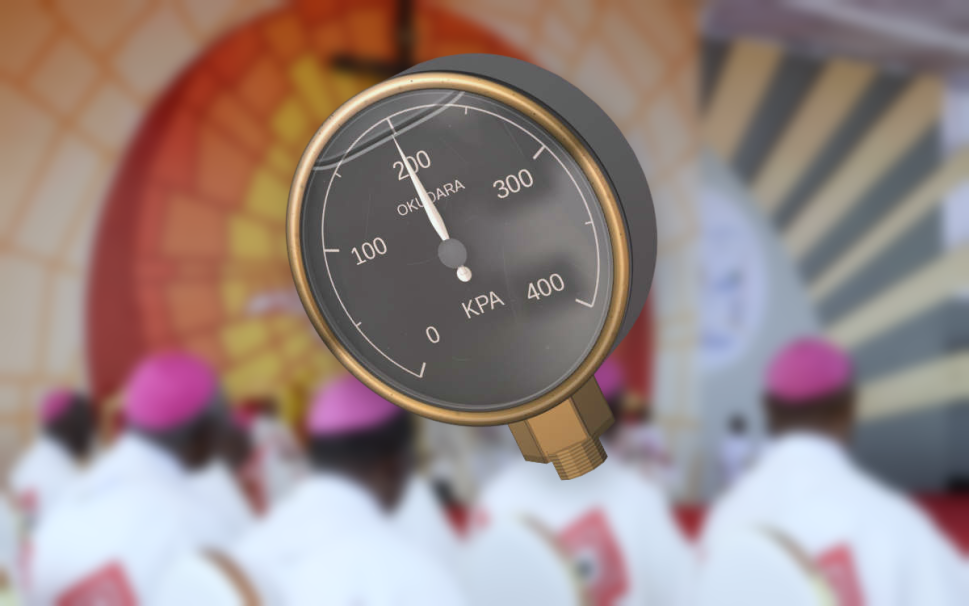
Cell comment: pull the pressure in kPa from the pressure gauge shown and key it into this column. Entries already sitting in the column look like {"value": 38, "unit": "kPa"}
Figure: {"value": 200, "unit": "kPa"}
